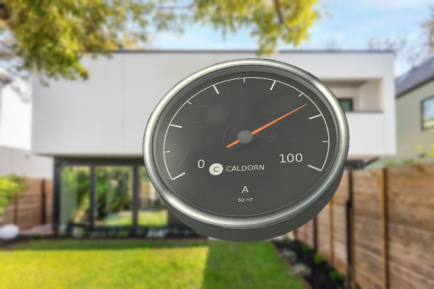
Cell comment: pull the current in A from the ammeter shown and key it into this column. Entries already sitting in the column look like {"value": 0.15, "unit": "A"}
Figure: {"value": 75, "unit": "A"}
